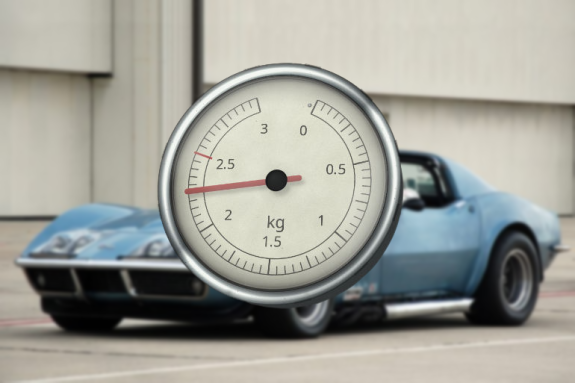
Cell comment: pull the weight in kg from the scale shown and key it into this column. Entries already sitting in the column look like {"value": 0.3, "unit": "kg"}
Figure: {"value": 2.25, "unit": "kg"}
